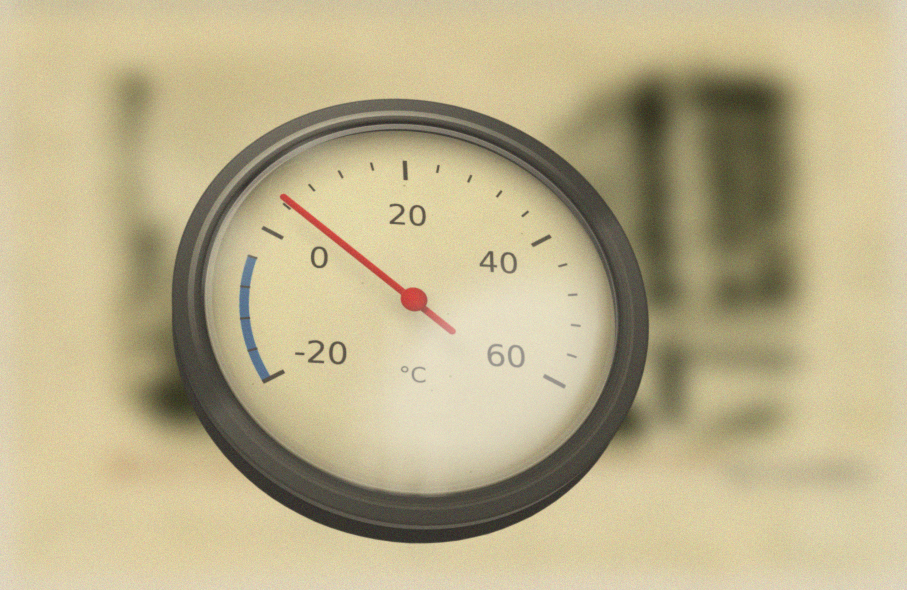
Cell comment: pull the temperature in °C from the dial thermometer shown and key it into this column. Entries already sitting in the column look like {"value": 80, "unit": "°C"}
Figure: {"value": 4, "unit": "°C"}
